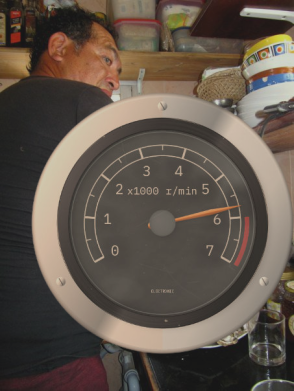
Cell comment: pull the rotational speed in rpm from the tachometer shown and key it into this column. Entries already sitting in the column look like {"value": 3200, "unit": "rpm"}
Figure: {"value": 5750, "unit": "rpm"}
